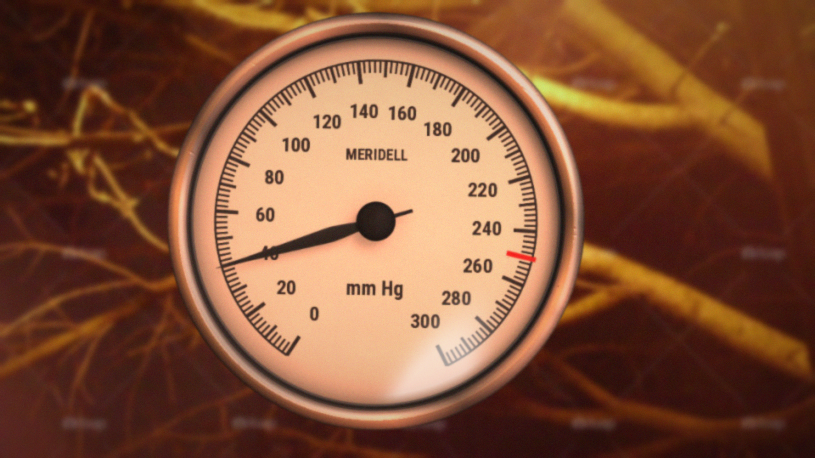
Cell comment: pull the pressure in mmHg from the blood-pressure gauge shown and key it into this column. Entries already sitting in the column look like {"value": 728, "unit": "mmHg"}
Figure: {"value": 40, "unit": "mmHg"}
